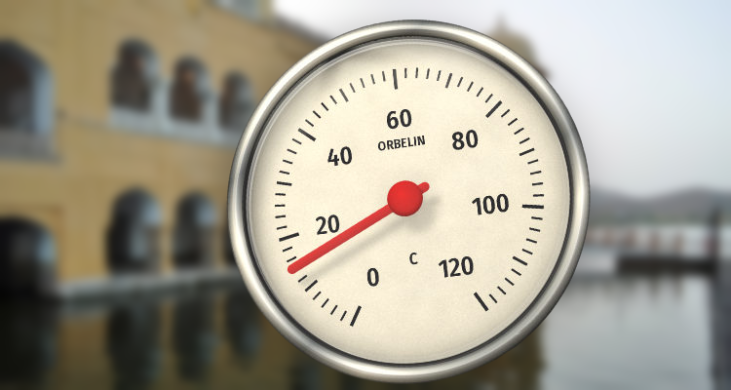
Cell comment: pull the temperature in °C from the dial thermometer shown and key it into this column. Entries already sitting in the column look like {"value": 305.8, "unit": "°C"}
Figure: {"value": 14, "unit": "°C"}
